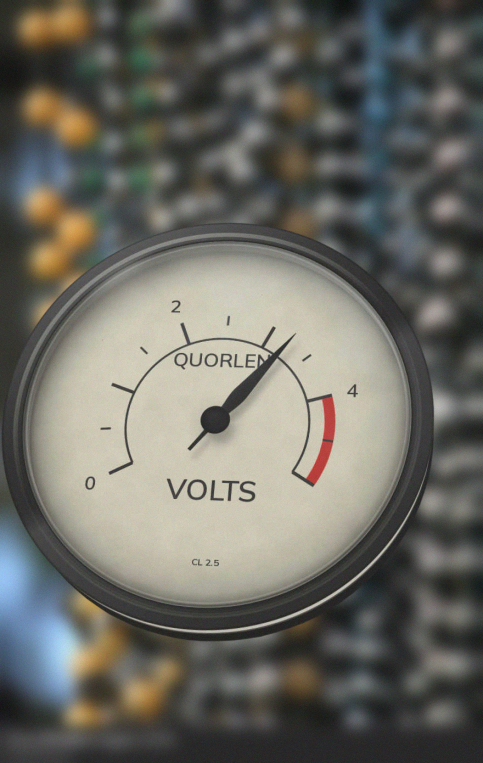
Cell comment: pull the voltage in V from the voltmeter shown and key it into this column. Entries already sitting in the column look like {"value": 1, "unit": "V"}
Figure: {"value": 3.25, "unit": "V"}
